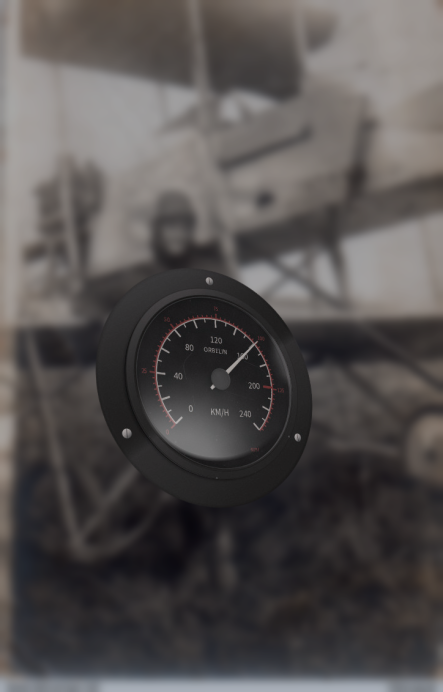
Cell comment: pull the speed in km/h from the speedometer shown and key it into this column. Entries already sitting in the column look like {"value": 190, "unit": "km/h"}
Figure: {"value": 160, "unit": "km/h"}
